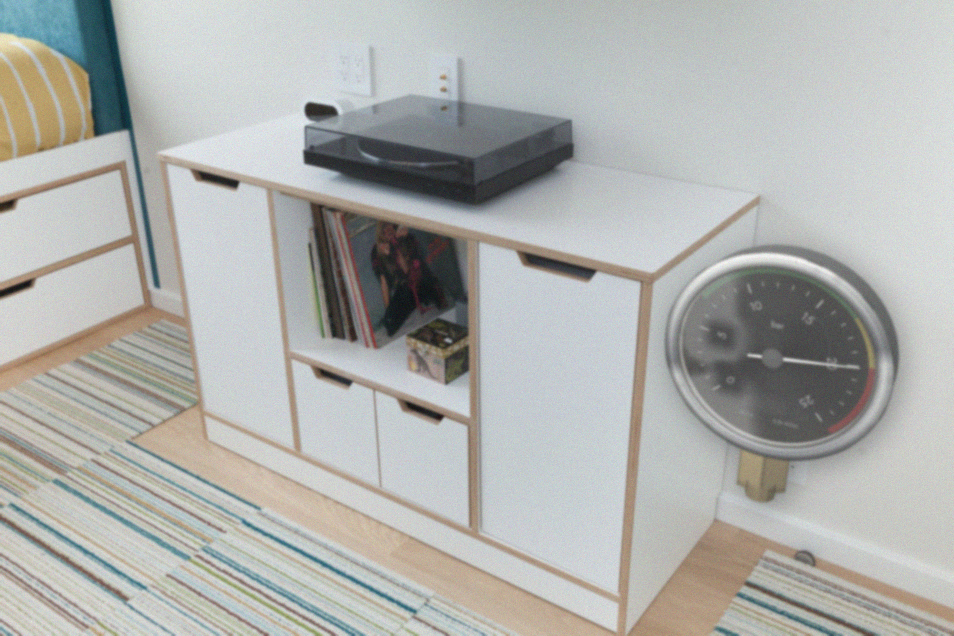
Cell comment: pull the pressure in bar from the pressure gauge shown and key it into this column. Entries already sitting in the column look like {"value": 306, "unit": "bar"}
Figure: {"value": 20, "unit": "bar"}
